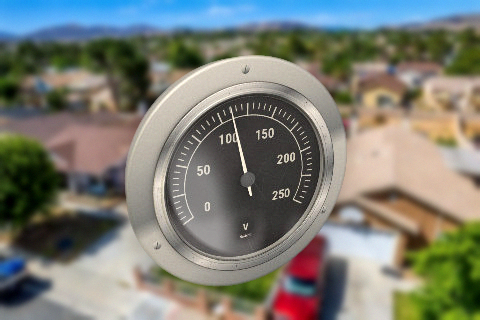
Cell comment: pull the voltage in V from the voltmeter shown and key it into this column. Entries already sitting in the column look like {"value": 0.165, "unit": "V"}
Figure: {"value": 110, "unit": "V"}
